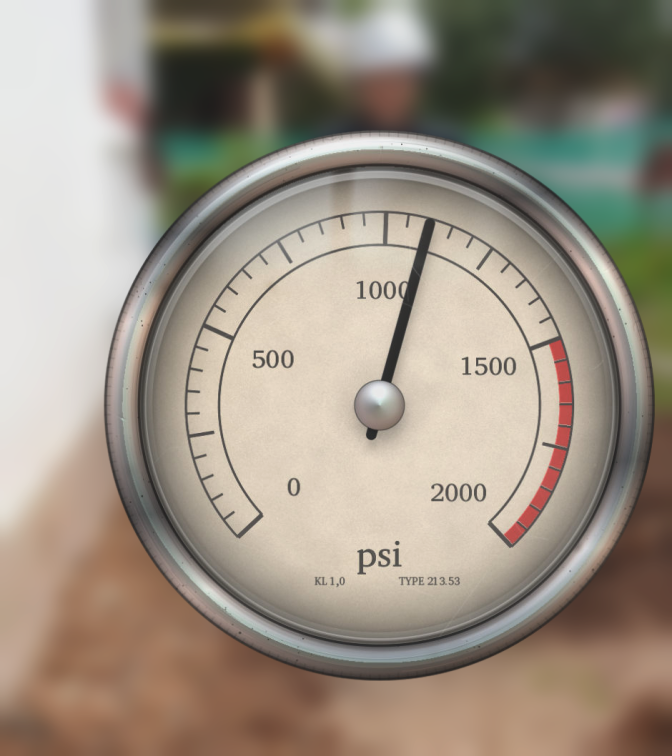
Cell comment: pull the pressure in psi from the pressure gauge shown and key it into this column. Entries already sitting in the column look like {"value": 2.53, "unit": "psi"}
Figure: {"value": 1100, "unit": "psi"}
